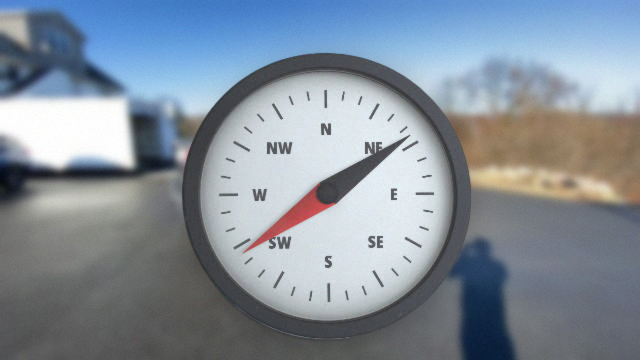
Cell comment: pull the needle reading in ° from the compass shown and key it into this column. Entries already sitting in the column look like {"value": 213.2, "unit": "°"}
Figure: {"value": 235, "unit": "°"}
